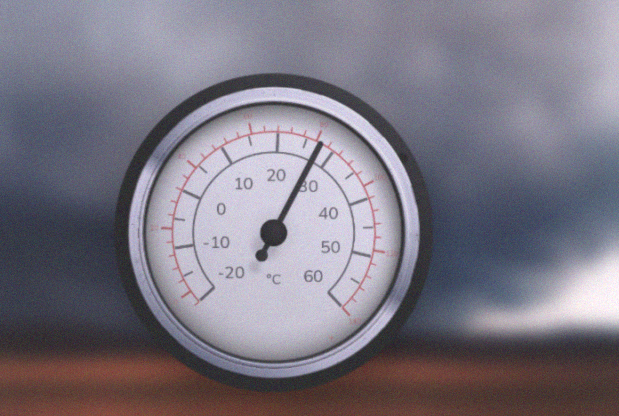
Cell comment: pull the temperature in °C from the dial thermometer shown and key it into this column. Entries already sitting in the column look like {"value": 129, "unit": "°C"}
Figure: {"value": 27.5, "unit": "°C"}
